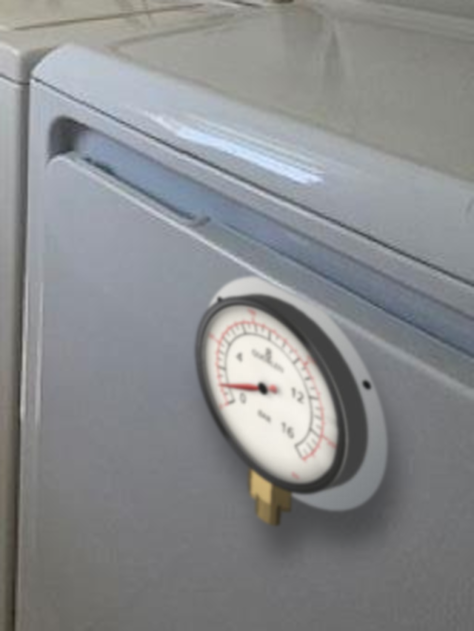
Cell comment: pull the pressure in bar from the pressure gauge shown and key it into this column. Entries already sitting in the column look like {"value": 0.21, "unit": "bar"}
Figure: {"value": 1, "unit": "bar"}
